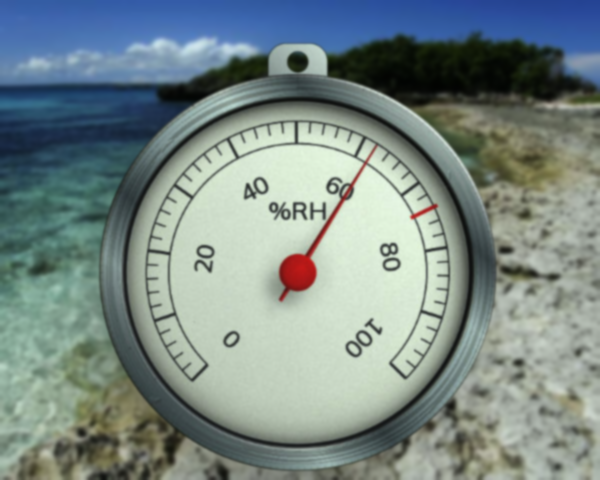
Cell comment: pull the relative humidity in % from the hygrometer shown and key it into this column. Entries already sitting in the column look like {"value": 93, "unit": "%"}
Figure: {"value": 62, "unit": "%"}
